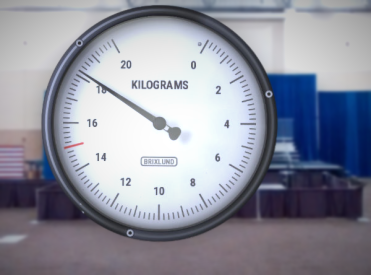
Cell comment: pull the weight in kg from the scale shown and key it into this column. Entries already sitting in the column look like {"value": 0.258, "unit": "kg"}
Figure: {"value": 18.2, "unit": "kg"}
